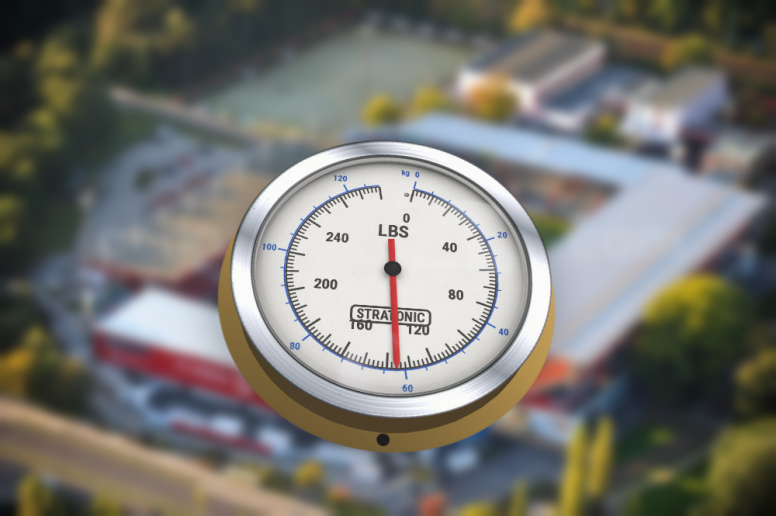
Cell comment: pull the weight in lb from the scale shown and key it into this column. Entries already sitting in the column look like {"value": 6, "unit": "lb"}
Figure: {"value": 136, "unit": "lb"}
